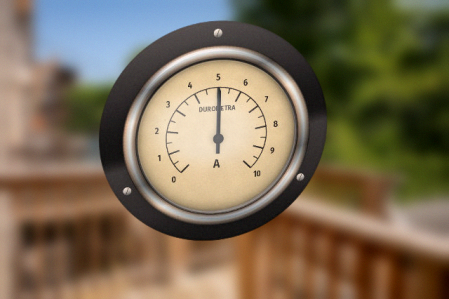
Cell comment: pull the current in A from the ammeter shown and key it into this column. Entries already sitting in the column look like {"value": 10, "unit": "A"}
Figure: {"value": 5, "unit": "A"}
